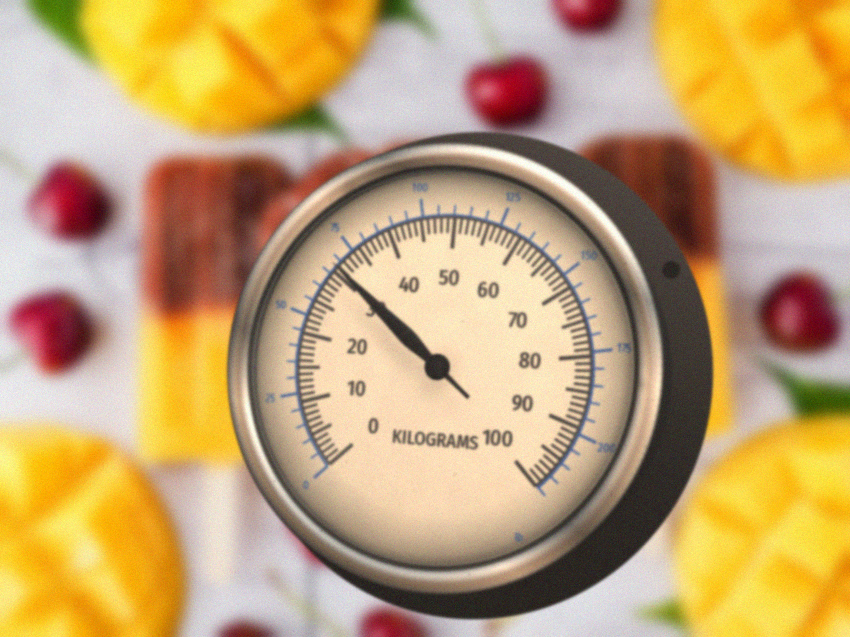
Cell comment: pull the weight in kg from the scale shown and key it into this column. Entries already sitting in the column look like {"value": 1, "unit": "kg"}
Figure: {"value": 31, "unit": "kg"}
